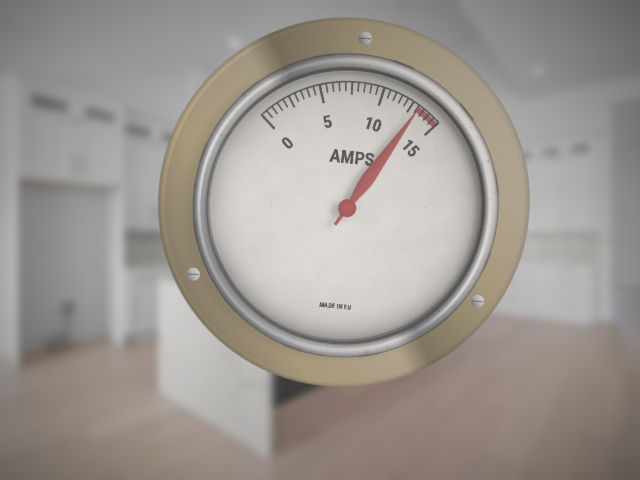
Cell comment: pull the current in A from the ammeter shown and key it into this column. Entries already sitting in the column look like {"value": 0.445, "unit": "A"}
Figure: {"value": 13, "unit": "A"}
